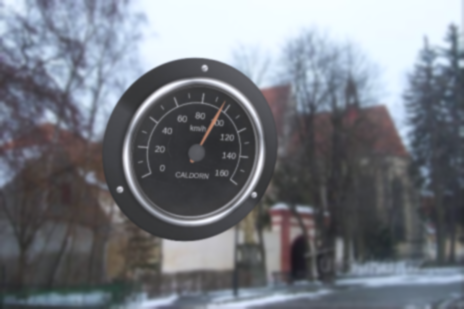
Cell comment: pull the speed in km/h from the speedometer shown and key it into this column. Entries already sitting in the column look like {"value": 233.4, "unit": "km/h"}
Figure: {"value": 95, "unit": "km/h"}
